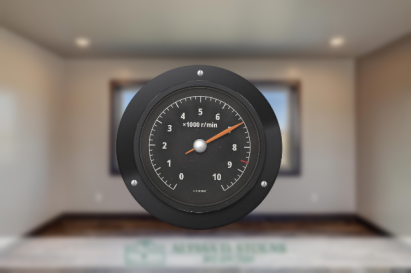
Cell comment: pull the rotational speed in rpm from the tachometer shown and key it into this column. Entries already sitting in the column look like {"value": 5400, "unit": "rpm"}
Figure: {"value": 7000, "unit": "rpm"}
